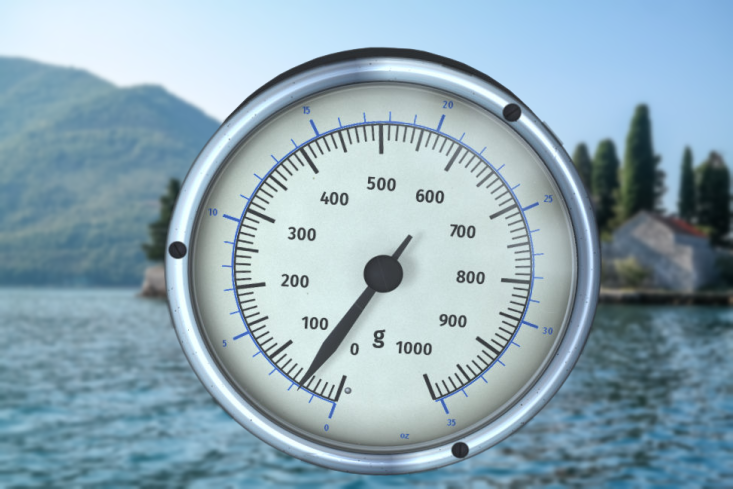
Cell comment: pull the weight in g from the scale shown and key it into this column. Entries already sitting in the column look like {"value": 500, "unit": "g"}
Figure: {"value": 50, "unit": "g"}
